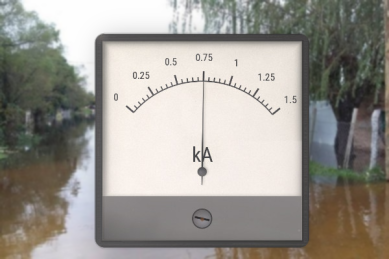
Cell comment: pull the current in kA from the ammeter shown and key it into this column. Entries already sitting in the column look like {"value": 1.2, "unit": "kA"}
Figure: {"value": 0.75, "unit": "kA"}
